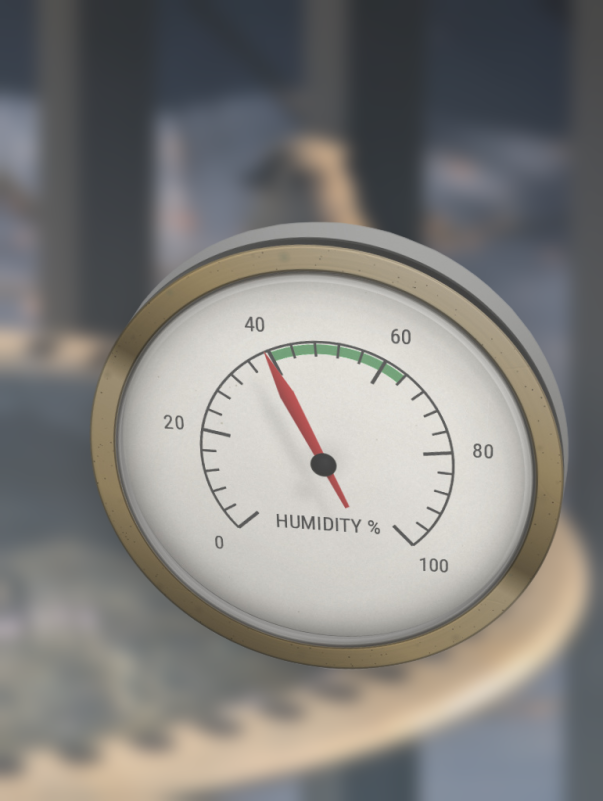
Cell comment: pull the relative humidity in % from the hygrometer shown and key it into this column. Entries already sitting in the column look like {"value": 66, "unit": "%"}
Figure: {"value": 40, "unit": "%"}
